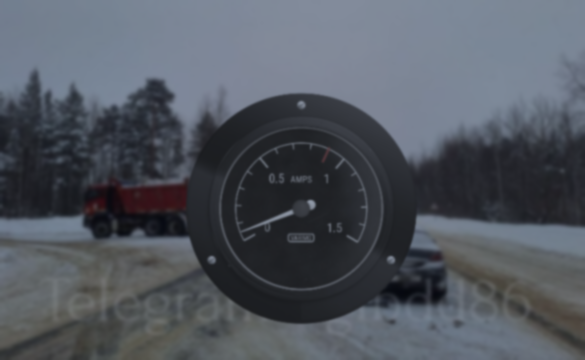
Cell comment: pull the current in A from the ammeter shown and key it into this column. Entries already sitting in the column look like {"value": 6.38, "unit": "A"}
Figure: {"value": 0.05, "unit": "A"}
